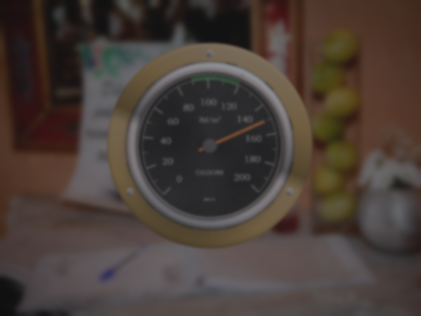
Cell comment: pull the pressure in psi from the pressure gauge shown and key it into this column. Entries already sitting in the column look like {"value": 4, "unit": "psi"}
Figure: {"value": 150, "unit": "psi"}
